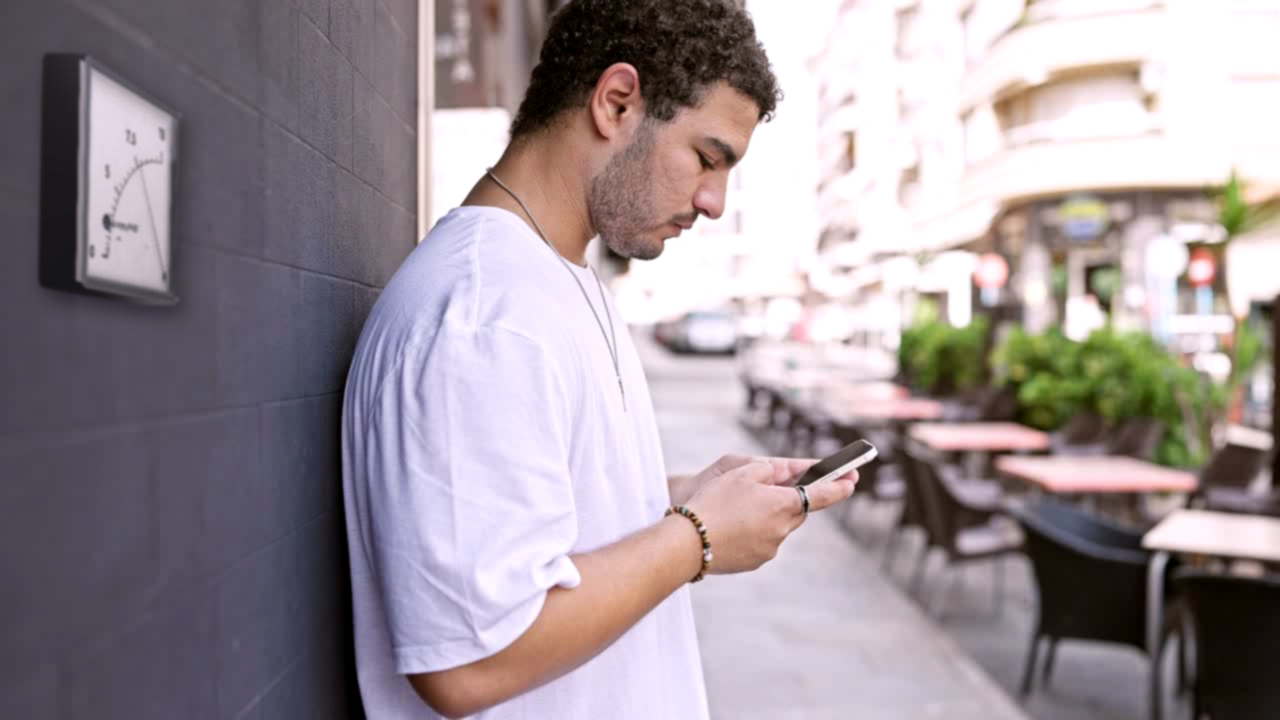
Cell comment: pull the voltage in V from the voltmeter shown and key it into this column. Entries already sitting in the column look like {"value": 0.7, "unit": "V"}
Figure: {"value": 7.5, "unit": "V"}
